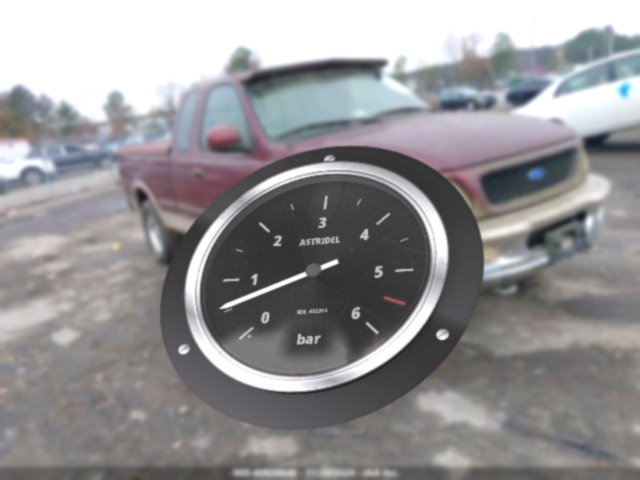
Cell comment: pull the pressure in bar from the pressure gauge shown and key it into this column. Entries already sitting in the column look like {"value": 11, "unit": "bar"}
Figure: {"value": 0.5, "unit": "bar"}
